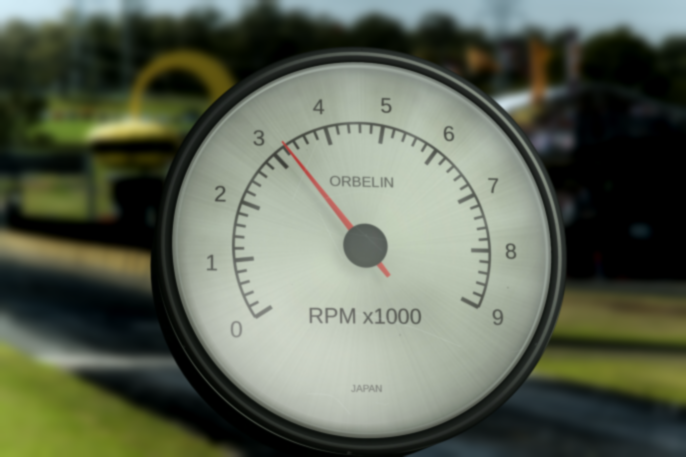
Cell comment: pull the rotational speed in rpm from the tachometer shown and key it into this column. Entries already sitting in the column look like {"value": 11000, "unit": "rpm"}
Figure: {"value": 3200, "unit": "rpm"}
